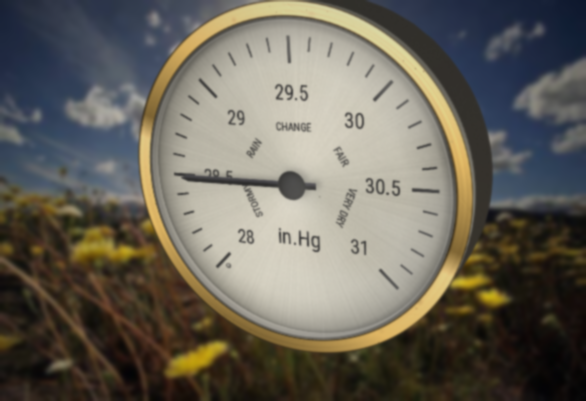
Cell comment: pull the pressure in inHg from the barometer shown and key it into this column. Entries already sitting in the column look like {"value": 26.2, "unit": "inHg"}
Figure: {"value": 28.5, "unit": "inHg"}
